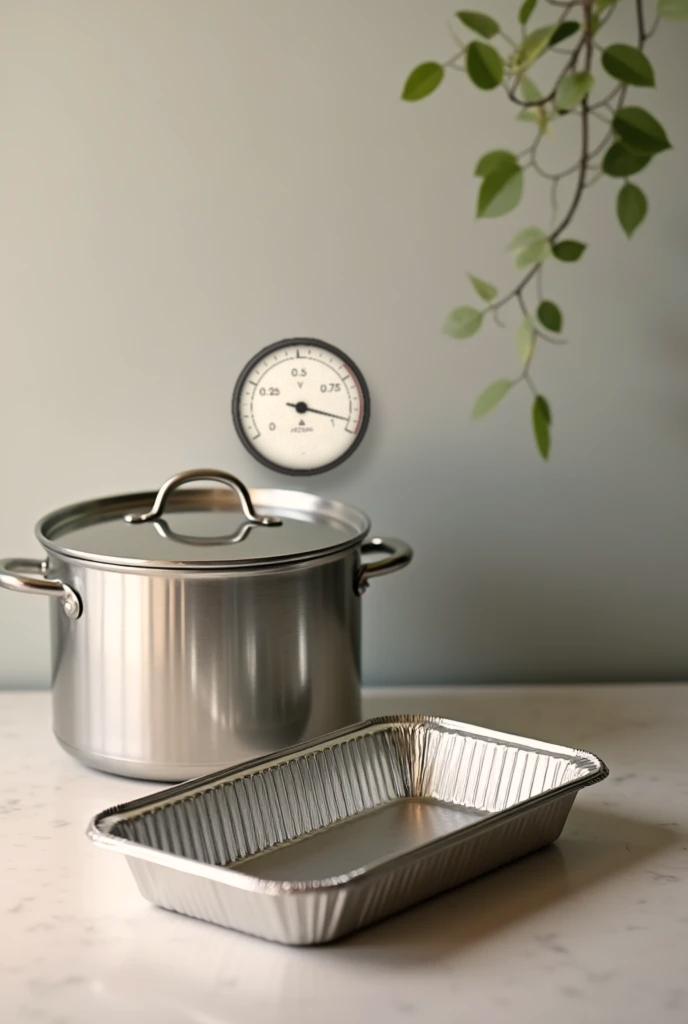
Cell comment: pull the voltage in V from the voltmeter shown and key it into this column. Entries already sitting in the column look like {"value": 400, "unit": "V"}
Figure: {"value": 0.95, "unit": "V"}
